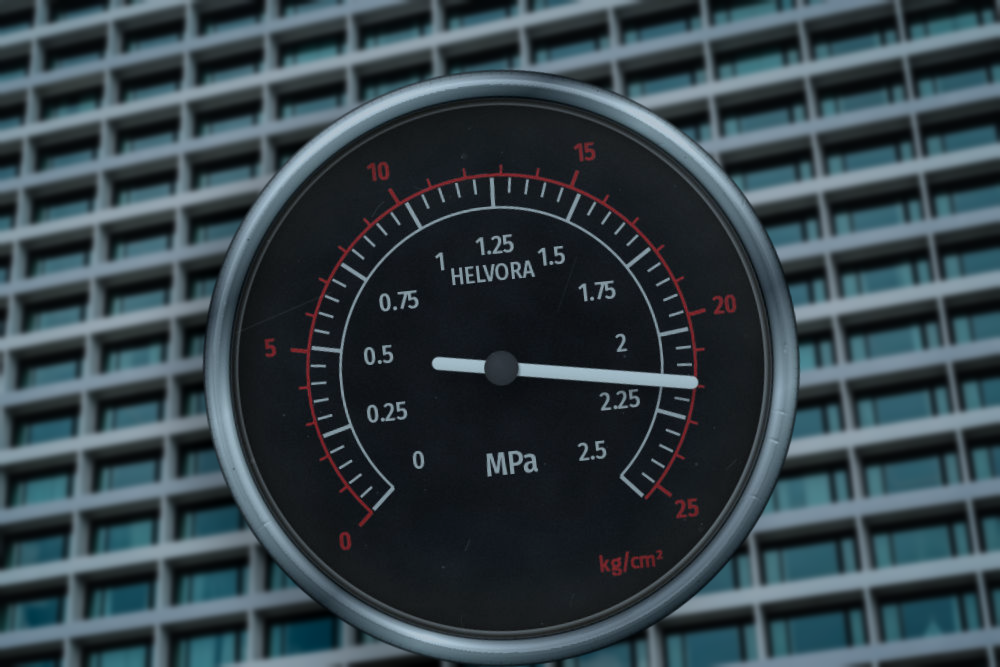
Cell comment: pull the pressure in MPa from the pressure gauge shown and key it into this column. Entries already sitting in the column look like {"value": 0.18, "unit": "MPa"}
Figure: {"value": 2.15, "unit": "MPa"}
